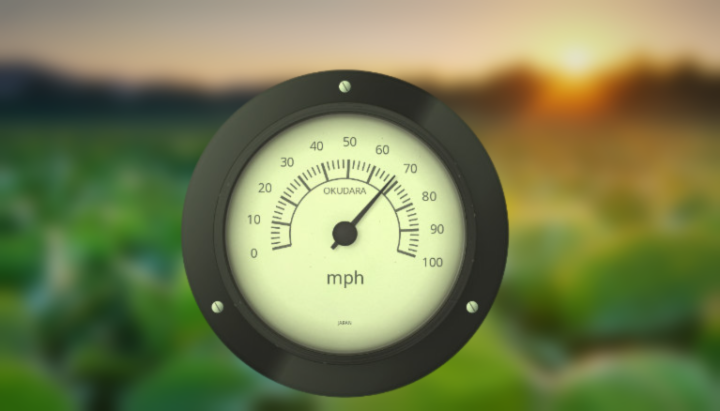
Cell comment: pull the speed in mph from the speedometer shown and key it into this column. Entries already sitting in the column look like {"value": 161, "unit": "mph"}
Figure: {"value": 68, "unit": "mph"}
